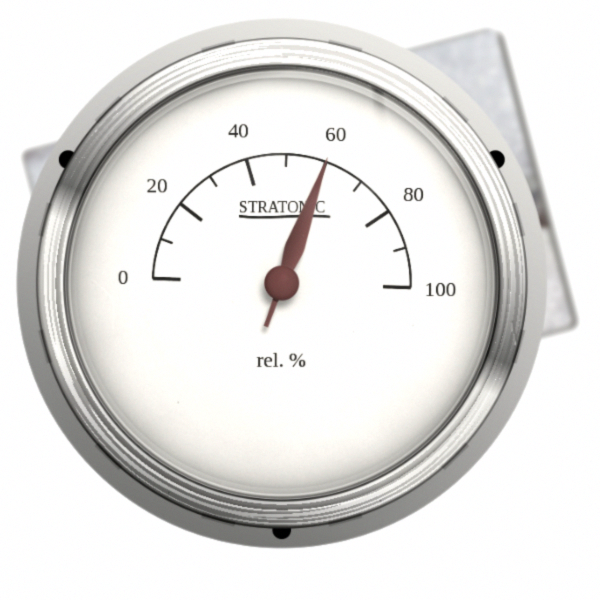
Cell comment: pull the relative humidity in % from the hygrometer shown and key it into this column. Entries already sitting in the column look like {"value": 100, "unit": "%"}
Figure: {"value": 60, "unit": "%"}
